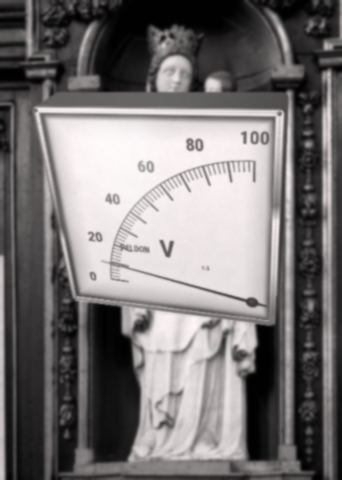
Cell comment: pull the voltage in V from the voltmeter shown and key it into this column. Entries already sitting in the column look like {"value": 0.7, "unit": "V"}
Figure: {"value": 10, "unit": "V"}
